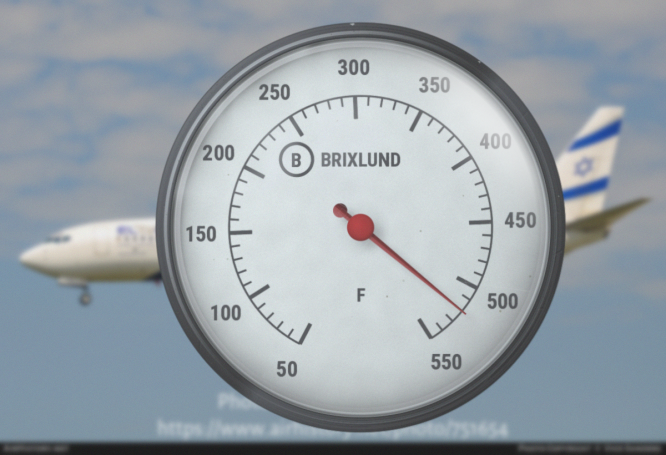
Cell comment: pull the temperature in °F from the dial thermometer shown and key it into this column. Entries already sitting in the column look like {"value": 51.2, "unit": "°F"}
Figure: {"value": 520, "unit": "°F"}
